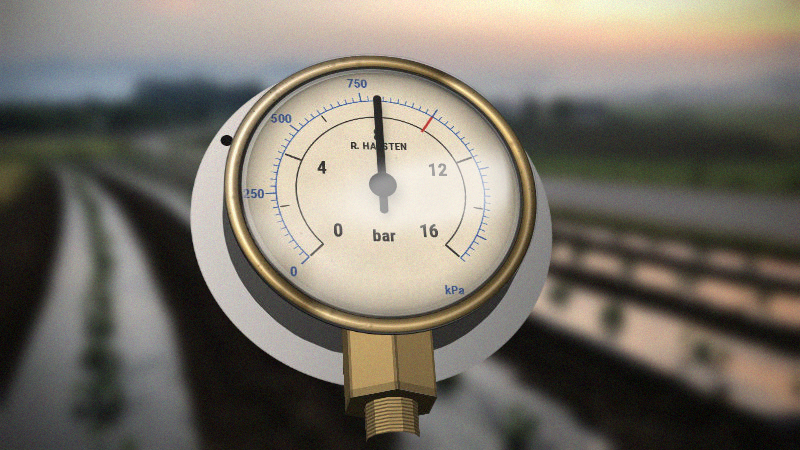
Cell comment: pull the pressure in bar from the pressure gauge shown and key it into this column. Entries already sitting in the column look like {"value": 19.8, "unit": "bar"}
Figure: {"value": 8, "unit": "bar"}
